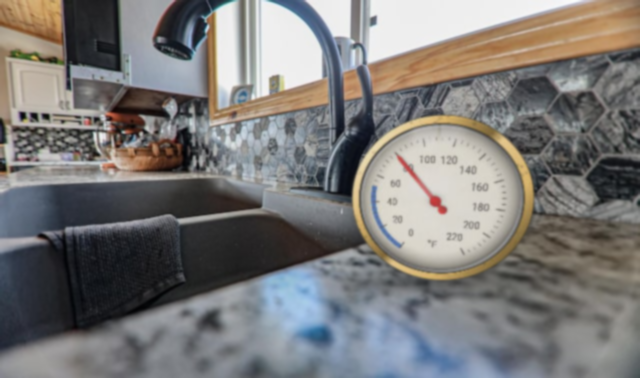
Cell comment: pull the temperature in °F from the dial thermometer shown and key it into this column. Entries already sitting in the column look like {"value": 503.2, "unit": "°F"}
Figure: {"value": 80, "unit": "°F"}
